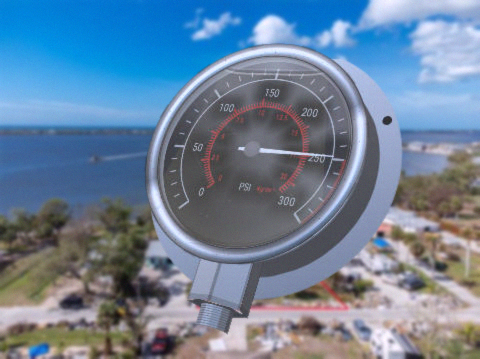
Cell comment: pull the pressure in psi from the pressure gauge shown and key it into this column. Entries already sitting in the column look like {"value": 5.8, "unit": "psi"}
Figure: {"value": 250, "unit": "psi"}
